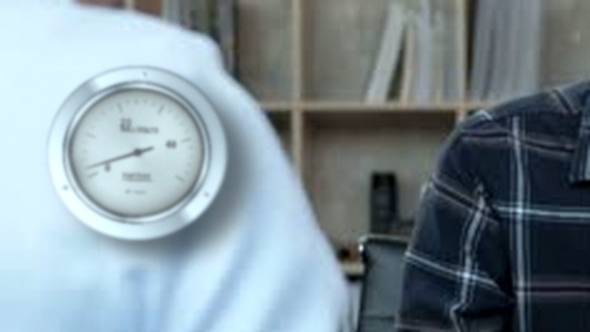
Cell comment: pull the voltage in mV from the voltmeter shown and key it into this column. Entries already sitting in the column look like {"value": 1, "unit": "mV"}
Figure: {"value": 2, "unit": "mV"}
